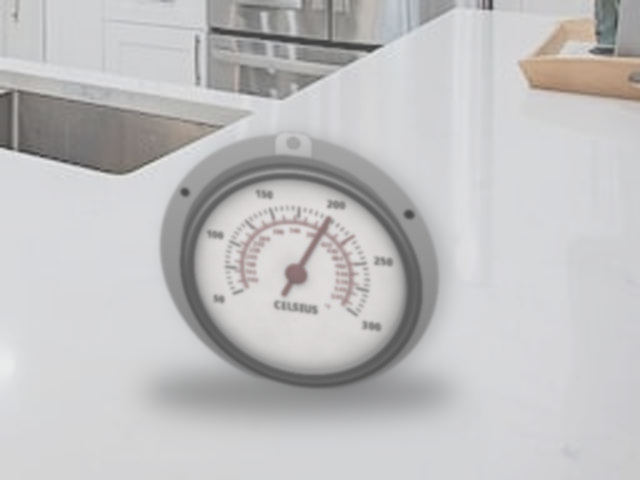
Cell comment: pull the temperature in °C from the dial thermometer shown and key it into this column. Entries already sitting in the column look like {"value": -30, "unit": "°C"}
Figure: {"value": 200, "unit": "°C"}
